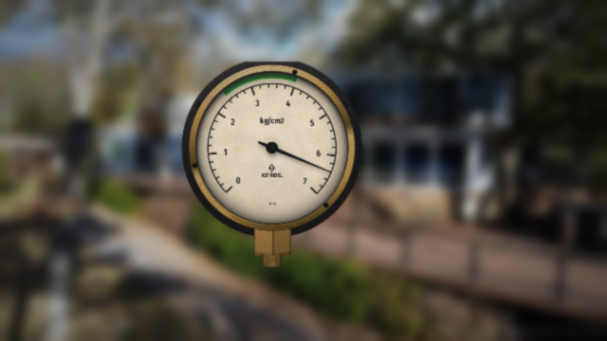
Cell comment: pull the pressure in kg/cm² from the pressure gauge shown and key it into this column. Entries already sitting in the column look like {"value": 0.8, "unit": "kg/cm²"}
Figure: {"value": 6.4, "unit": "kg/cm²"}
